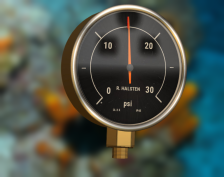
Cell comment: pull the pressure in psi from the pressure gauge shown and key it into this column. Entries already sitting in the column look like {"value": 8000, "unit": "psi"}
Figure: {"value": 15, "unit": "psi"}
